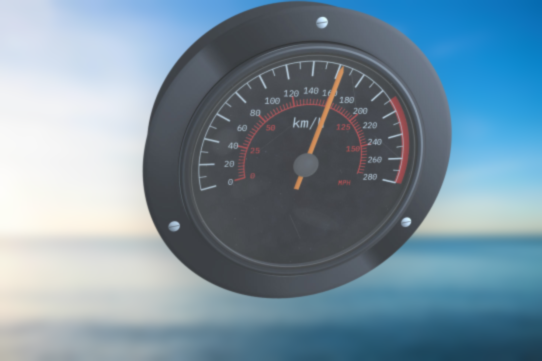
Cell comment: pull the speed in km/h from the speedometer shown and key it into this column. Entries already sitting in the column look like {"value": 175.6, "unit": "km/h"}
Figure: {"value": 160, "unit": "km/h"}
